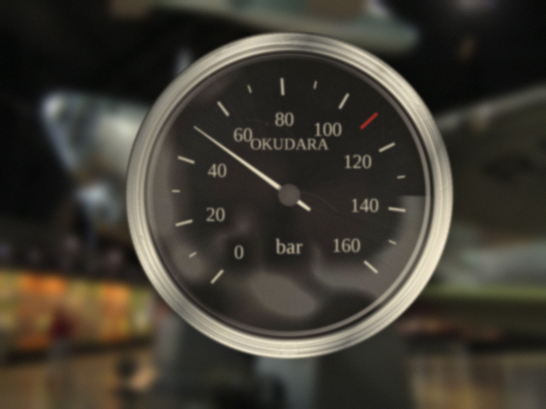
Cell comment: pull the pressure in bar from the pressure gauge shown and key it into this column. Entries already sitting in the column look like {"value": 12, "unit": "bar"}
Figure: {"value": 50, "unit": "bar"}
